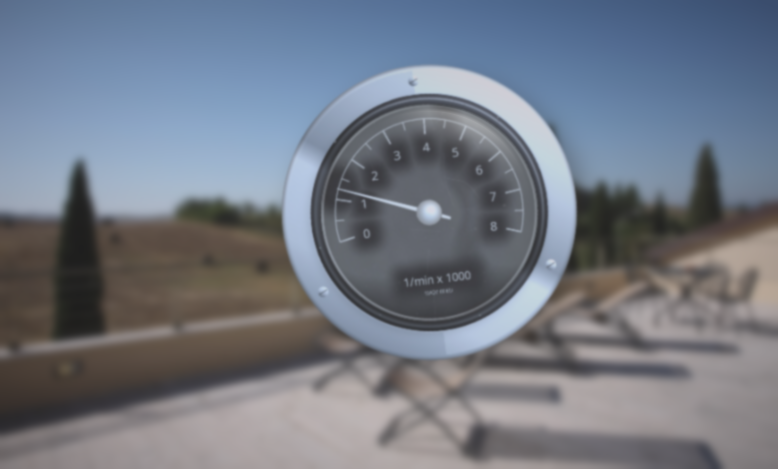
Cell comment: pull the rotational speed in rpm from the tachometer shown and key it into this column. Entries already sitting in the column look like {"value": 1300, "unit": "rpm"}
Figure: {"value": 1250, "unit": "rpm"}
